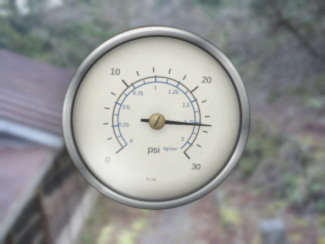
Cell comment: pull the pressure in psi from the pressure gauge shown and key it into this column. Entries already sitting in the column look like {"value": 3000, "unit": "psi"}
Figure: {"value": 25, "unit": "psi"}
